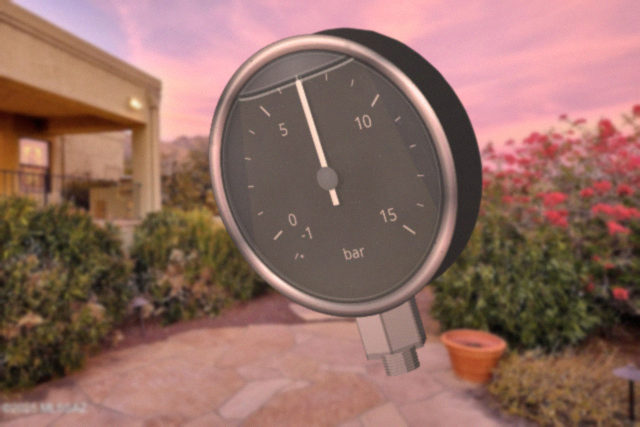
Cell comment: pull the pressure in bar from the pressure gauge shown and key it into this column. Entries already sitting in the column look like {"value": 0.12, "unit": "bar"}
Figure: {"value": 7, "unit": "bar"}
